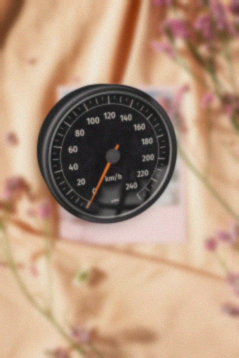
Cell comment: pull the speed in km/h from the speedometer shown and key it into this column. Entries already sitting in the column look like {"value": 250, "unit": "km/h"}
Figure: {"value": 0, "unit": "km/h"}
